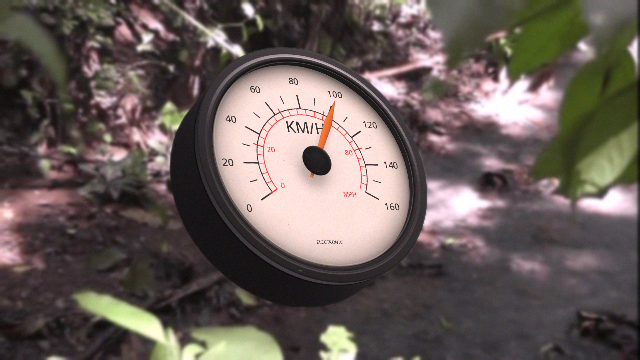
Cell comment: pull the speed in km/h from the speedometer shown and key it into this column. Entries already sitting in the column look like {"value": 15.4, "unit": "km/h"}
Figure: {"value": 100, "unit": "km/h"}
